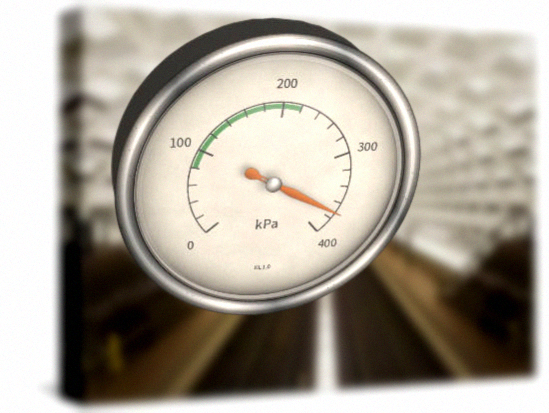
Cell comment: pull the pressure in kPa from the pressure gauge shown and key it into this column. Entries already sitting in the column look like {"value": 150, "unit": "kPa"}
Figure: {"value": 370, "unit": "kPa"}
